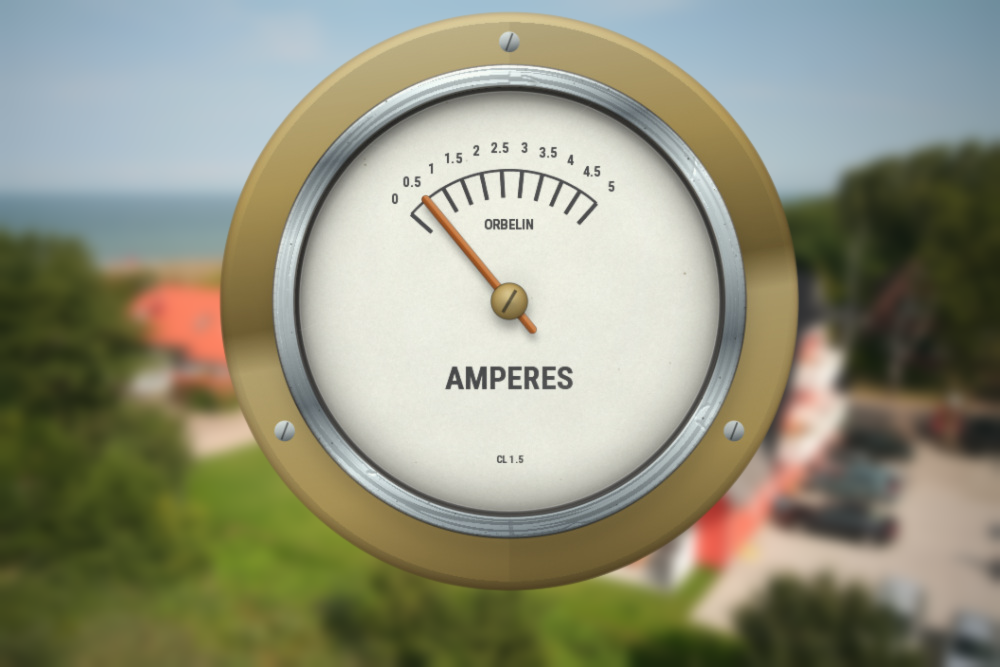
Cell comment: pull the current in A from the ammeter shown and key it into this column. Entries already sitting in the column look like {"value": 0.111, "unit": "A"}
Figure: {"value": 0.5, "unit": "A"}
